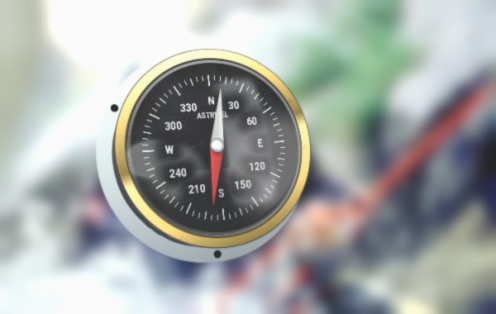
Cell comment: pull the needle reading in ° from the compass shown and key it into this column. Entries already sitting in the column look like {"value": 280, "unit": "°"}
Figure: {"value": 190, "unit": "°"}
